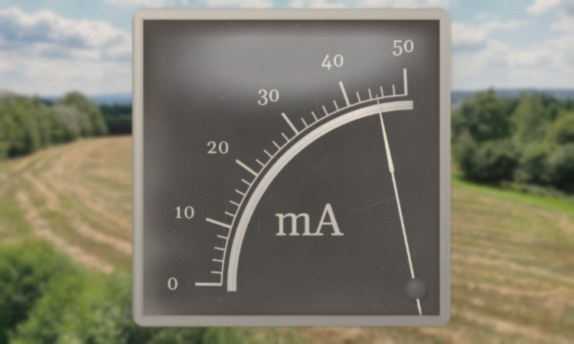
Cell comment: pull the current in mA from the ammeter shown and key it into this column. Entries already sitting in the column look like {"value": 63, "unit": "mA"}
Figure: {"value": 45, "unit": "mA"}
